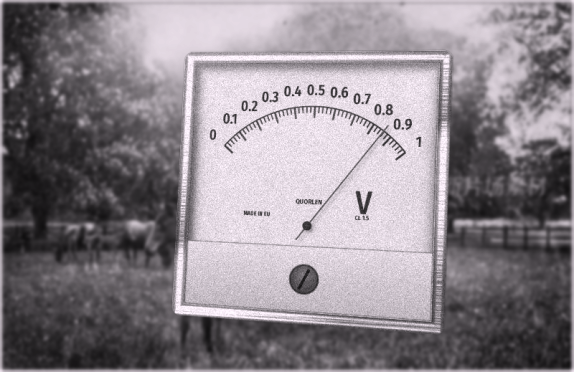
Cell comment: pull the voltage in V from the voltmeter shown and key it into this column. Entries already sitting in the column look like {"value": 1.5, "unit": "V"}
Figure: {"value": 0.86, "unit": "V"}
